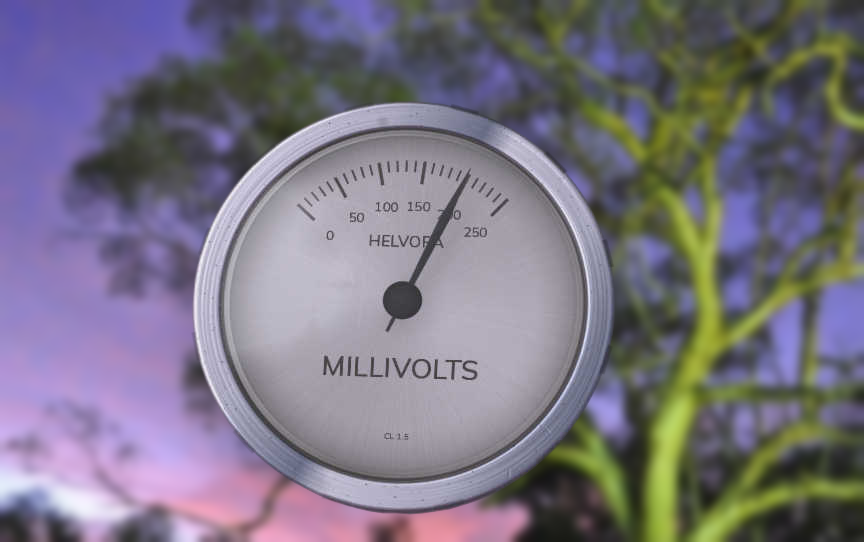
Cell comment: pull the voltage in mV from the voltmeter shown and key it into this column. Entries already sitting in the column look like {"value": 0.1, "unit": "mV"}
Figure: {"value": 200, "unit": "mV"}
